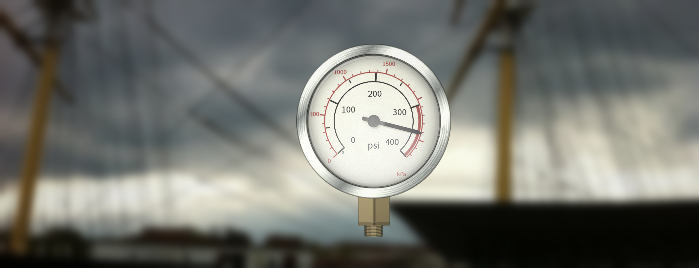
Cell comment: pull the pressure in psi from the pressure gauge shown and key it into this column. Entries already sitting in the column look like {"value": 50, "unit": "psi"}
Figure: {"value": 350, "unit": "psi"}
